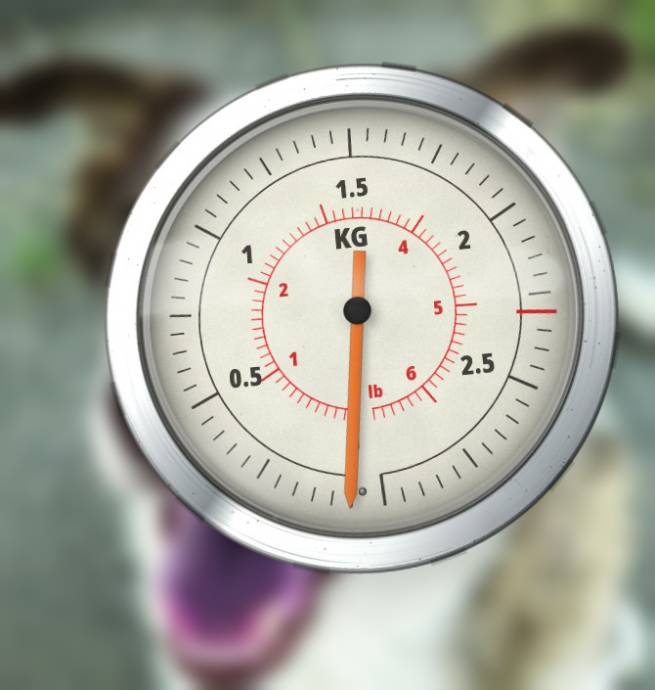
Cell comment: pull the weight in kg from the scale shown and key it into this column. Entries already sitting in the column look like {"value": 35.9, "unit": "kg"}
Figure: {"value": 0, "unit": "kg"}
